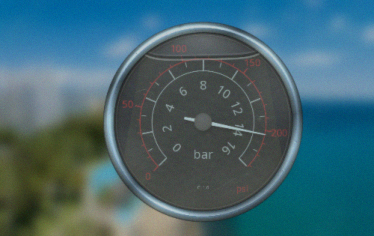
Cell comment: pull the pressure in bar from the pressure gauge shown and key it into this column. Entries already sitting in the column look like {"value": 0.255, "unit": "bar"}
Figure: {"value": 14, "unit": "bar"}
